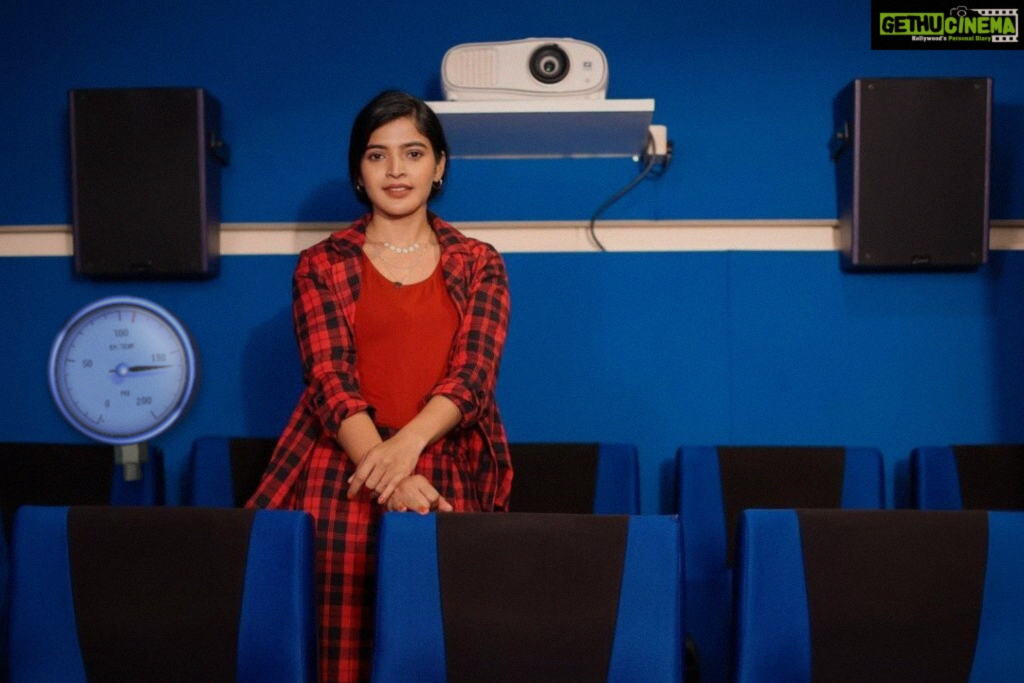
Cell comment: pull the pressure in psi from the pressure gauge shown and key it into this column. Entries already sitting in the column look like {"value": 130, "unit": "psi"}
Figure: {"value": 160, "unit": "psi"}
